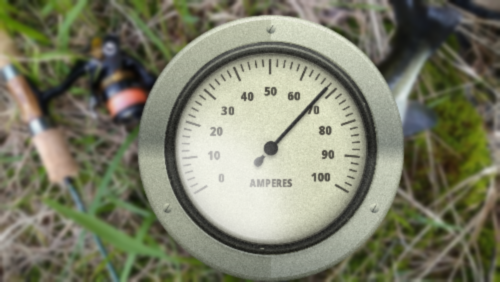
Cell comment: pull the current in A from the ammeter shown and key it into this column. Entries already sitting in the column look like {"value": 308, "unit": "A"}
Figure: {"value": 68, "unit": "A"}
